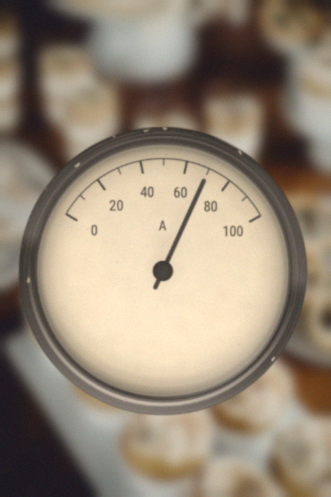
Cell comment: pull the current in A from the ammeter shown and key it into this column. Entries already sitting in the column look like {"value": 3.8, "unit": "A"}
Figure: {"value": 70, "unit": "A"}
